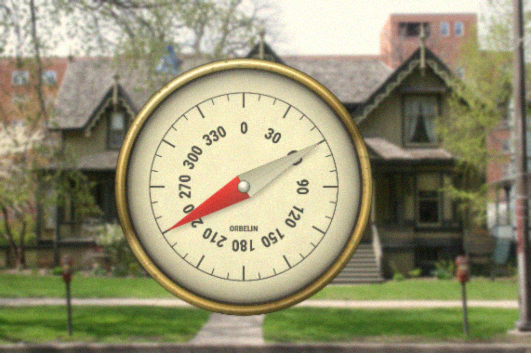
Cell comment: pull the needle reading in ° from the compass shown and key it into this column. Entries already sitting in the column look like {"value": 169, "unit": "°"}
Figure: {"value": 240, "unit": "°"}
